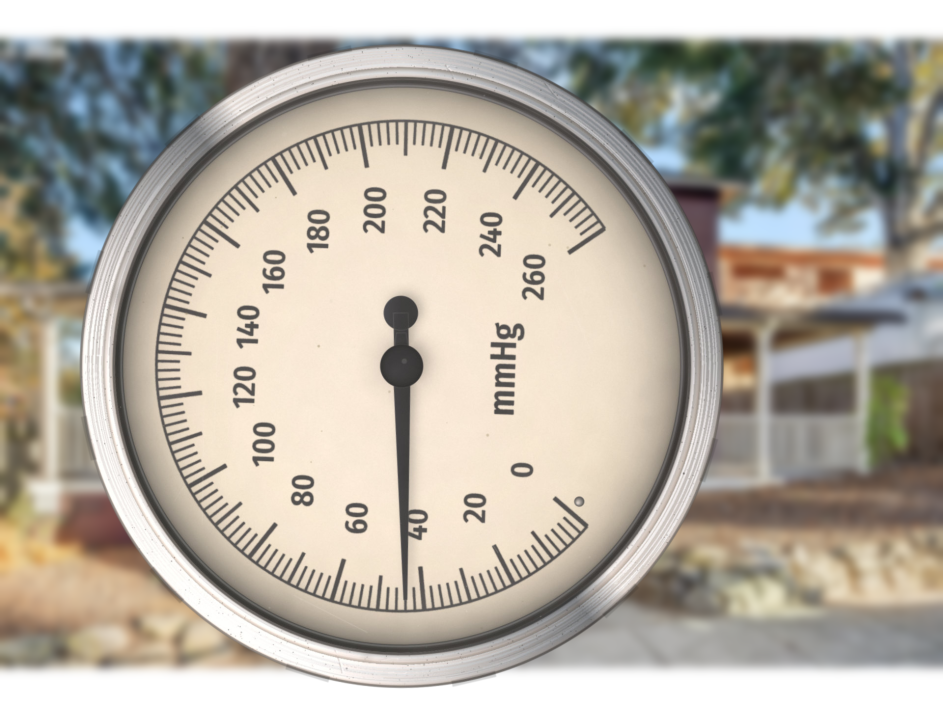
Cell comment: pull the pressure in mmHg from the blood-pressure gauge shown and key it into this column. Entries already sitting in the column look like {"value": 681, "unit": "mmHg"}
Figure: {"value": 44, "unit": "mmHg"}
